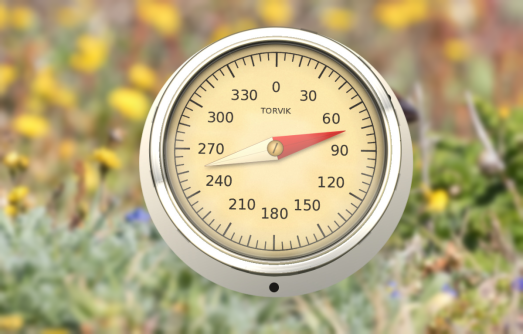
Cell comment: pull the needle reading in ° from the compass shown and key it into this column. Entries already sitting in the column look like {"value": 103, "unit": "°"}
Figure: {"value": 75, "unit": "°"}
